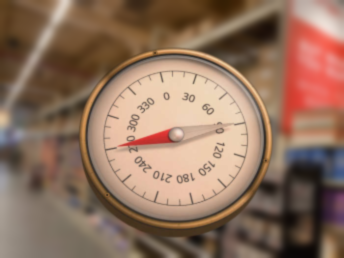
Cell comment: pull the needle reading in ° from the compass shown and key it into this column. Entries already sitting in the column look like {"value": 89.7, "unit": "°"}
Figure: {"value": 270, "unit": "°"}
